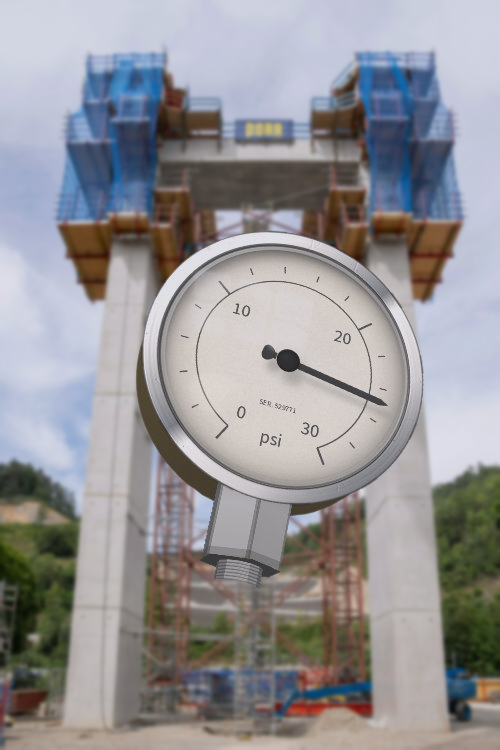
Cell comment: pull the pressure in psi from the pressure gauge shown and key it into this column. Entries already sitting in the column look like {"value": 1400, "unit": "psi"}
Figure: {"value": 25, "unit": "psi"}
